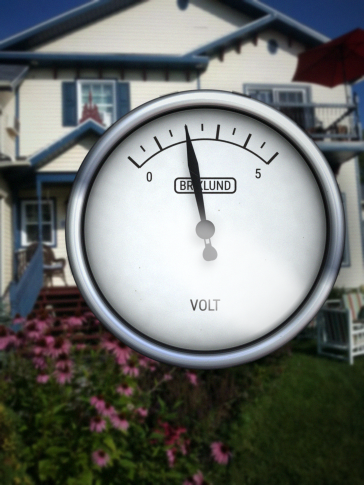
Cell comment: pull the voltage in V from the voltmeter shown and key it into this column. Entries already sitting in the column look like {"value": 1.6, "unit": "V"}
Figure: {"value": 2, "unit": "V"}
